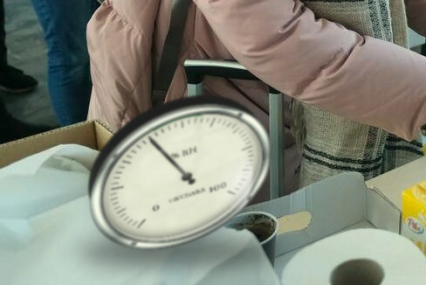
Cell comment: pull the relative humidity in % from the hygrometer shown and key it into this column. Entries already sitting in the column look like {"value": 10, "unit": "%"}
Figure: {"value": 40, "unit": "%"}
